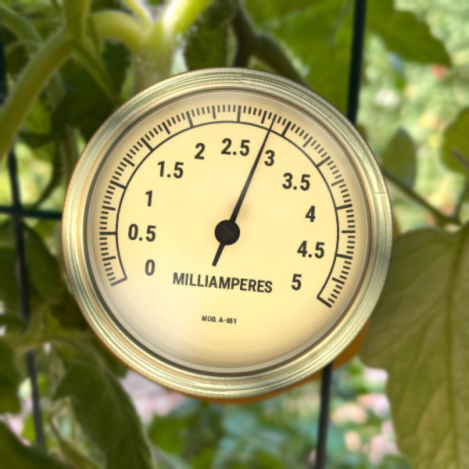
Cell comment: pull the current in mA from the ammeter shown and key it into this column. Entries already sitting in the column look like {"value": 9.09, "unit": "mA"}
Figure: {"value": 2.85, "unit": "mA"}
